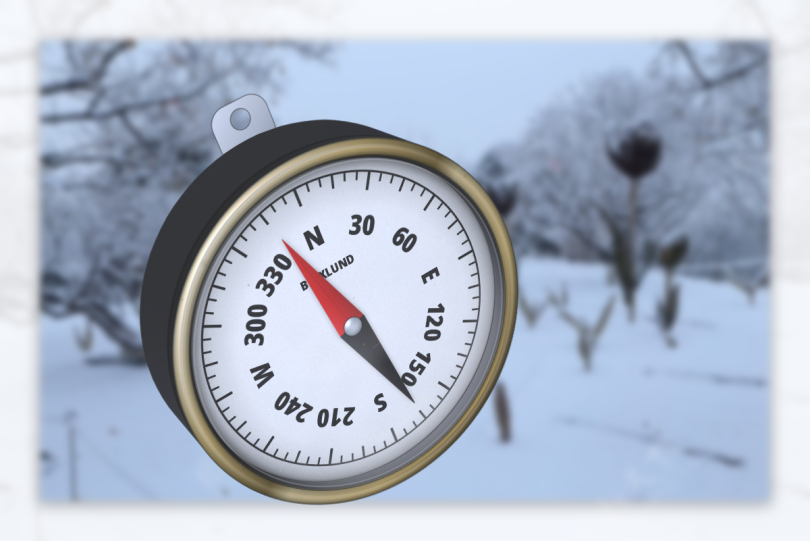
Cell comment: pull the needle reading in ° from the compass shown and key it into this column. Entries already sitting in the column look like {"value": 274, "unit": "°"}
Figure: {"value": 345, "unit": "°"}
